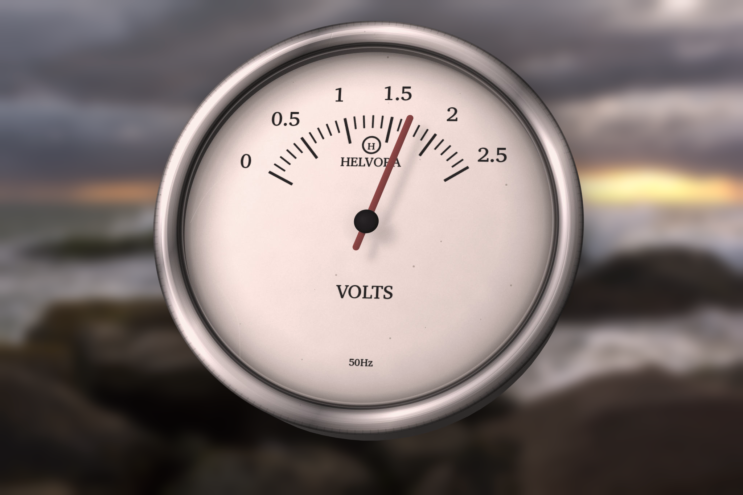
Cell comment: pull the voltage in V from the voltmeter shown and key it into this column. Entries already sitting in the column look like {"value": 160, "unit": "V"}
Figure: {"value": 1.7, "unit": "V"}
